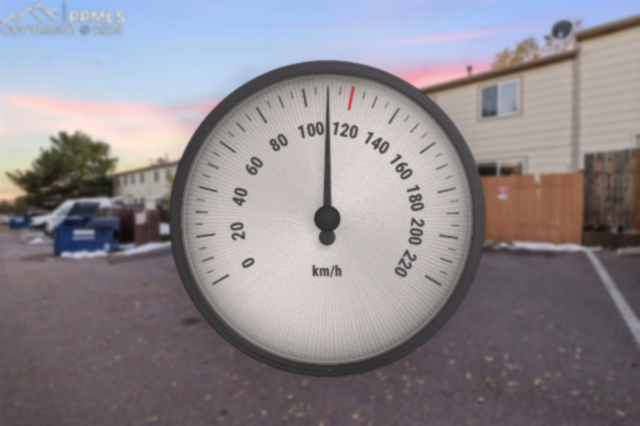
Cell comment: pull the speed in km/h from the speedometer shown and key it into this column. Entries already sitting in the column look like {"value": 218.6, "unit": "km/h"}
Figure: {"value": 110, "unit": "km/h"}
